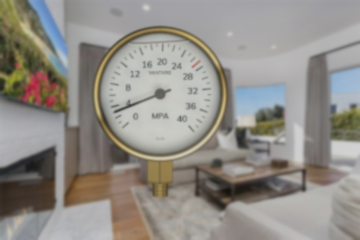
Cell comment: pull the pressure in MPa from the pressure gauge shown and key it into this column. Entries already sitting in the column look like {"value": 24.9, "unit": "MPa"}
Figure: {"value": 3, "unit": "MPa"}
